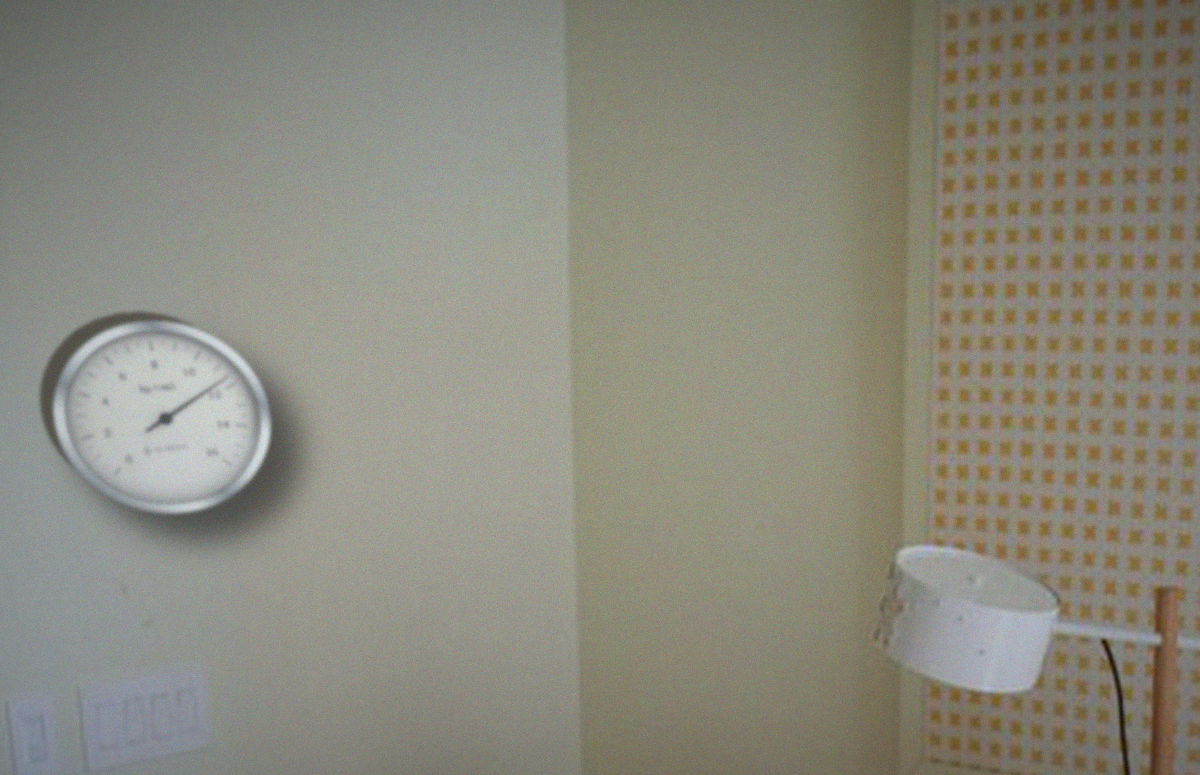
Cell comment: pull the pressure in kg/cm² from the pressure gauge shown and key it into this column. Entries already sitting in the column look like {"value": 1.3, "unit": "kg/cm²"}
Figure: {"value": 11.5, "unit": "kg/cm²"}
